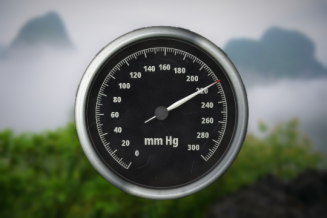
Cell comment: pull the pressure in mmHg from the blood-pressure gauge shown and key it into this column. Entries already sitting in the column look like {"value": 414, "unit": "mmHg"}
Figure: {"value": 220, "unit": "mmHg"}
